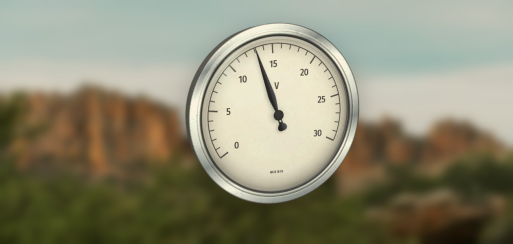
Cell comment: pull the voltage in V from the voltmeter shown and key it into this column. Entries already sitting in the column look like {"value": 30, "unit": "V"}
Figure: {"value": 13, "unit": "V"}
